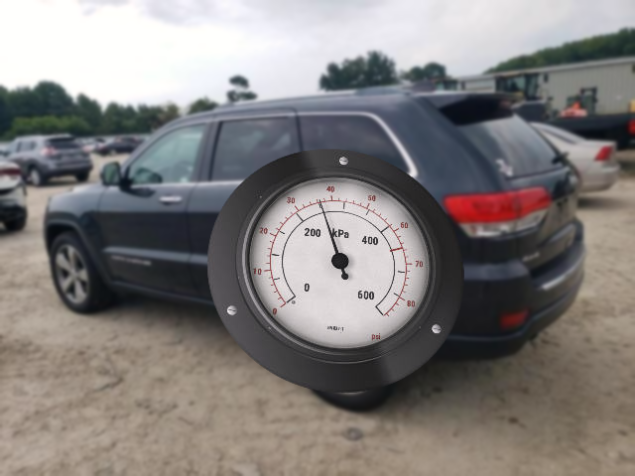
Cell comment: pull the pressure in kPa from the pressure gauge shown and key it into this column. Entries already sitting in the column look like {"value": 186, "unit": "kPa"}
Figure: {"value": 250, "unit": "kPa"}
